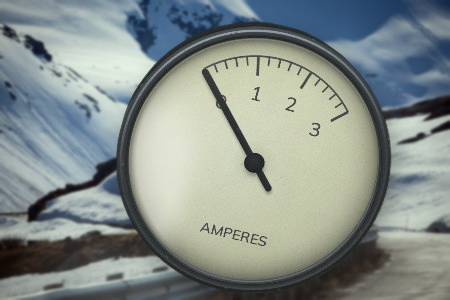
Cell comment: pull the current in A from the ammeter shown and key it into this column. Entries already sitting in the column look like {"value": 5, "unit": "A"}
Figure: {"value": 0, "unit": "A"}
